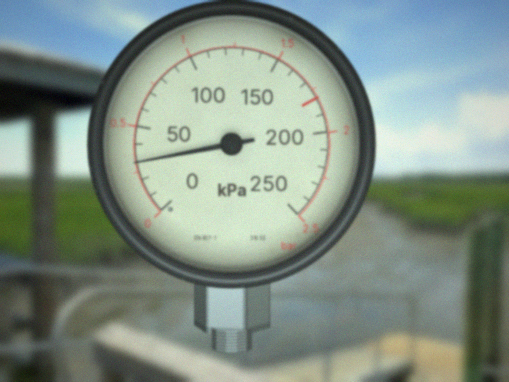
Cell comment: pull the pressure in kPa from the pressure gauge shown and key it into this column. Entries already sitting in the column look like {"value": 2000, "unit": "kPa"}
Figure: {"value": 30, "unit": "kPa"}
